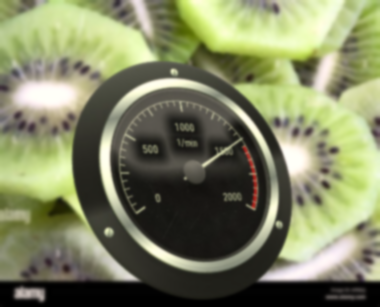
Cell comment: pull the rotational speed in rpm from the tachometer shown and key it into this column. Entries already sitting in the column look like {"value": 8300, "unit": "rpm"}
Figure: {"value": 1500, "unit": "rpm"}
